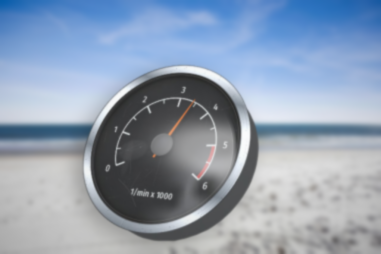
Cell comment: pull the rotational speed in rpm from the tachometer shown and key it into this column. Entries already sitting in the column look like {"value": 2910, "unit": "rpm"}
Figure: {"value": 3500, "unit": "rpm"}
